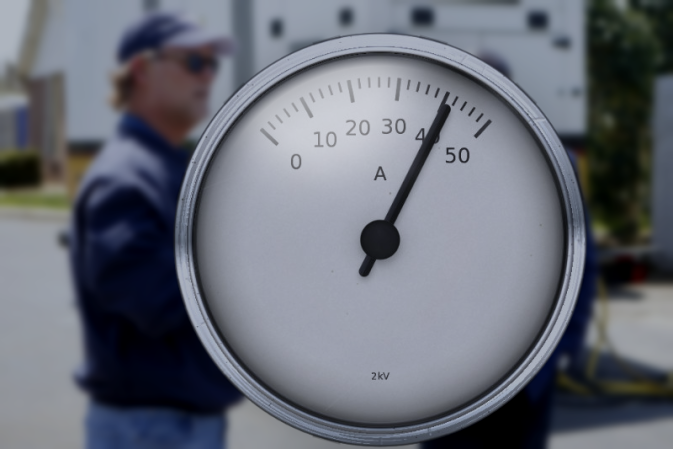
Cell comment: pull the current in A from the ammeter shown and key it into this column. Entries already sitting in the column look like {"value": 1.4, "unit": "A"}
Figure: {"value": 41, "unit": "A"}
